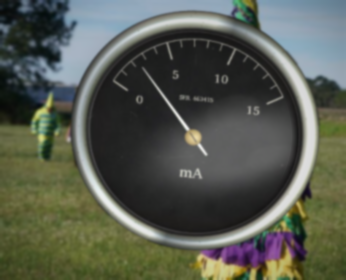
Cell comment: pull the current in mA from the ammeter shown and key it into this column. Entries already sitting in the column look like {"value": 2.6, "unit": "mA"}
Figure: {"value": 2.5, "unit": "mA"}
